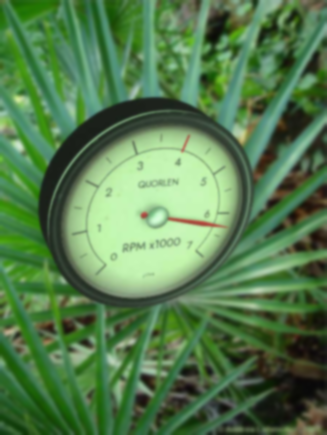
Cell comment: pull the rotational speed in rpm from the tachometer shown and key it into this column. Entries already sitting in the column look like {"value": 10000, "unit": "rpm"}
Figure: {"value": 6250, "unit": "rpm"}
